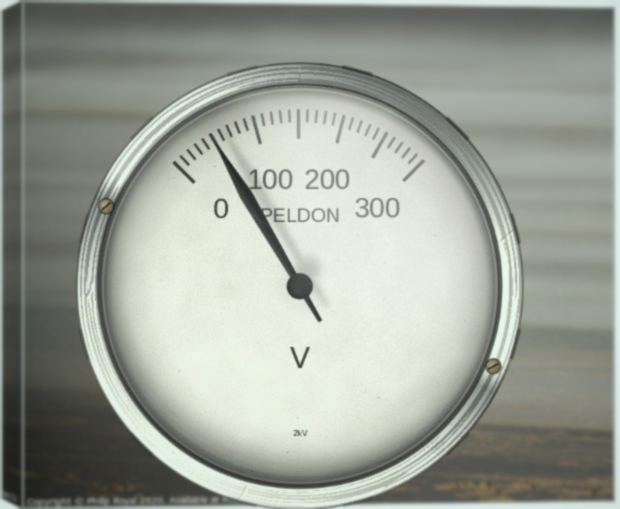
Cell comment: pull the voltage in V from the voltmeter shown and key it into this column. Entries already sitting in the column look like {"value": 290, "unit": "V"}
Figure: {"value": 50, "unit": "V"}
